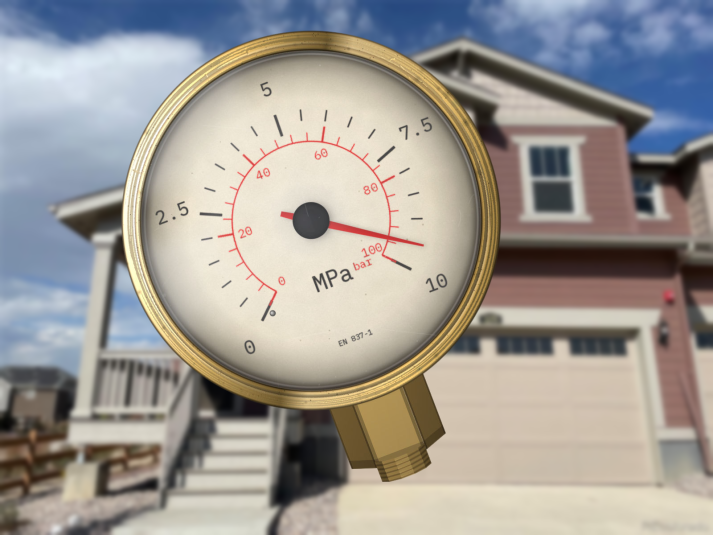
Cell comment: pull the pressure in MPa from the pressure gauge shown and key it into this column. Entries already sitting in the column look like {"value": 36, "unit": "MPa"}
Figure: {"value": 9.5, "unit": "MPa"}
